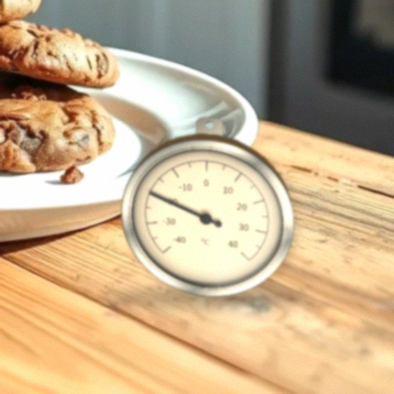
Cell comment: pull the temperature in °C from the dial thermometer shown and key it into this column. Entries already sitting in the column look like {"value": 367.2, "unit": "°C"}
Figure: {"value": -20, "unit": "°C"}
